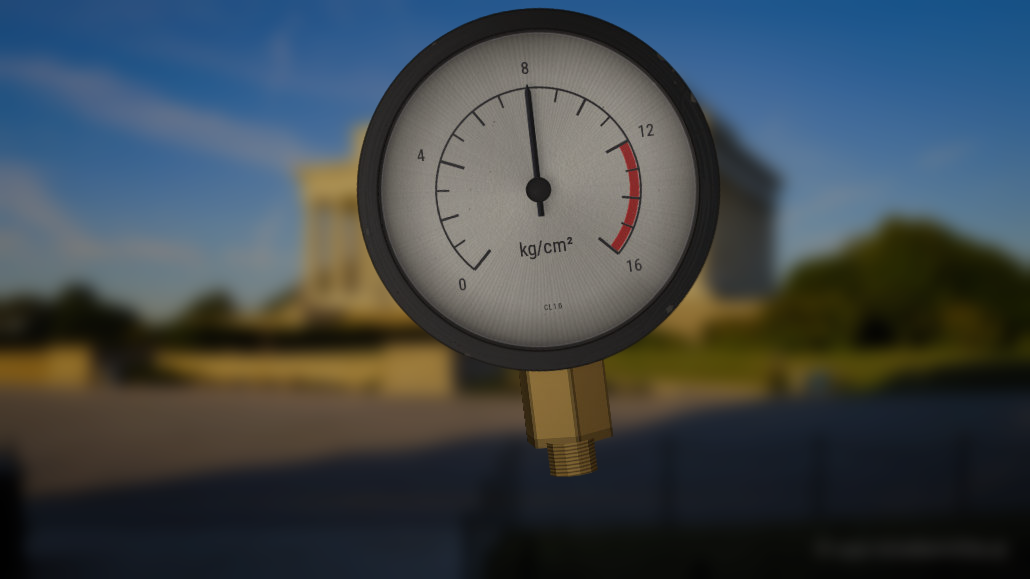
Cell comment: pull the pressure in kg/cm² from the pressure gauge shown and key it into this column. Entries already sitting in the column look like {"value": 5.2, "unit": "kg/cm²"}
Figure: {"value": 8, "unit": "kg/cm²"}
